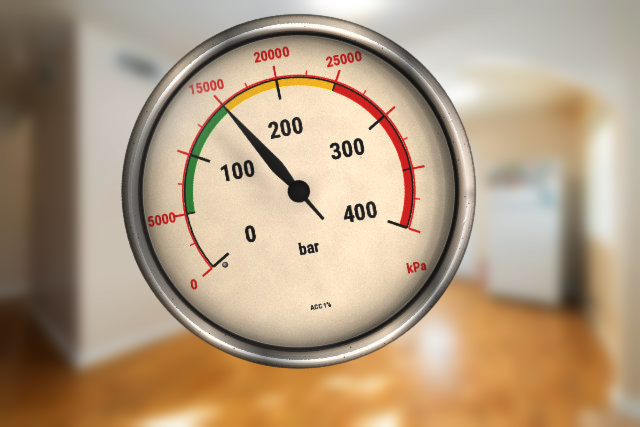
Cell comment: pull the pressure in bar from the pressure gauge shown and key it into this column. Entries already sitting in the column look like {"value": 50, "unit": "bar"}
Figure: {"value": 150, "unit": "bar"}
